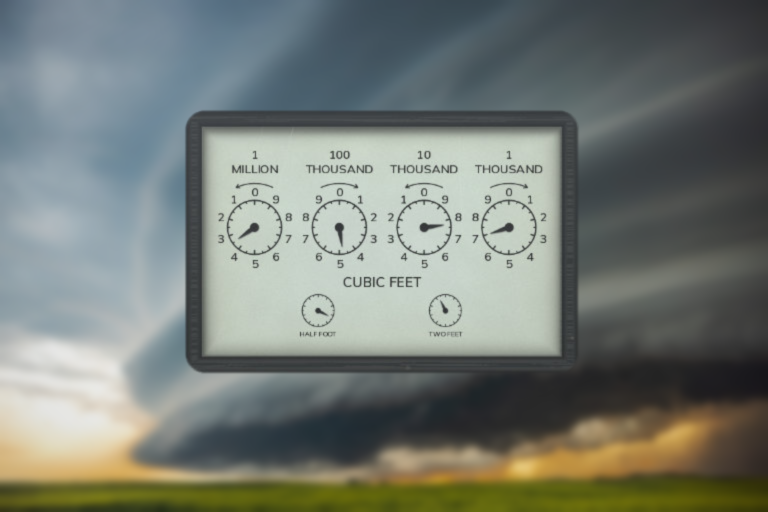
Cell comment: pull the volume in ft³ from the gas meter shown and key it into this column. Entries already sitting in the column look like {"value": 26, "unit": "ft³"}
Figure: {"value": 347700, "unit": "ft³"}
